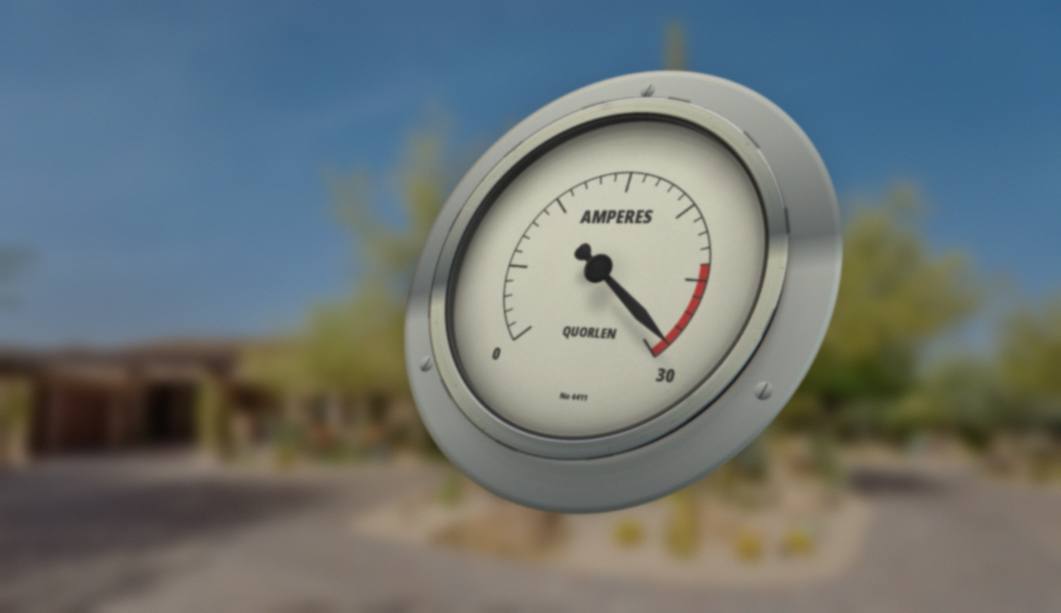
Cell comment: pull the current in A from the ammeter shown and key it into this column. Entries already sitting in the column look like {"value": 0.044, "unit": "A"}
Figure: {"value": 29, "unit": "A"}
